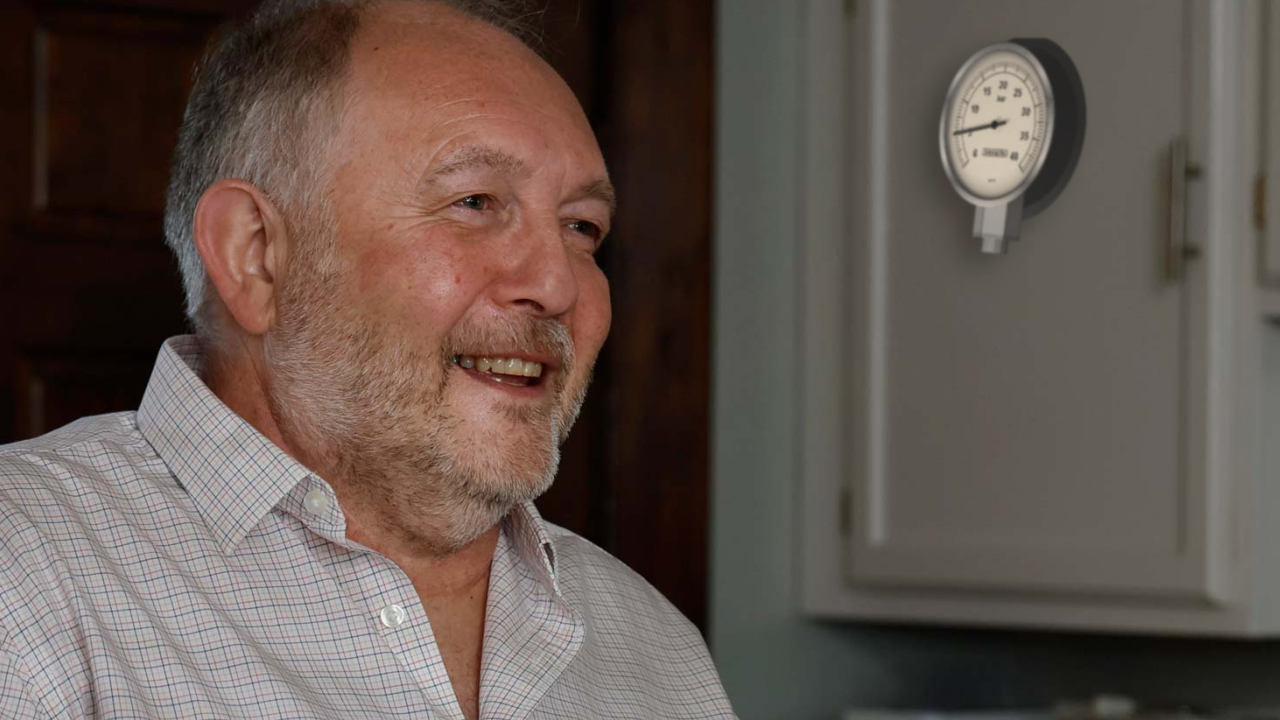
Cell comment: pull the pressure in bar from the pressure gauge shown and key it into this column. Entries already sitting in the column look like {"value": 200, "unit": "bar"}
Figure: {"value": 5, "unit": "bar"}
